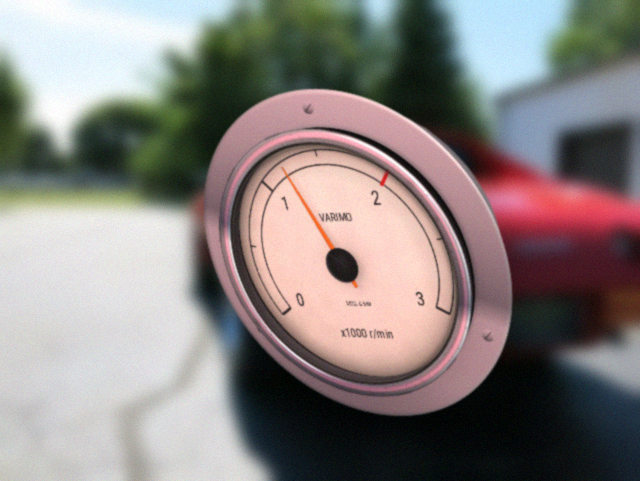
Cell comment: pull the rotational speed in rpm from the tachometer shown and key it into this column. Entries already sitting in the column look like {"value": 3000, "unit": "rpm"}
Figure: {"value": 1250, "unit": "rpm"}
